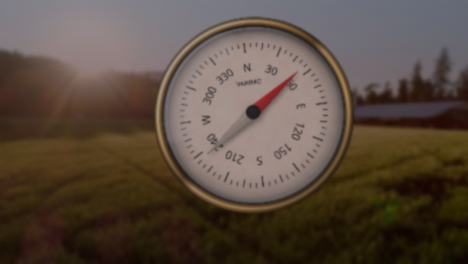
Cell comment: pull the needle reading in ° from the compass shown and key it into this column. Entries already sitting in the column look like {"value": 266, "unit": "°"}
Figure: {"value": 55, "unit": "°"}
